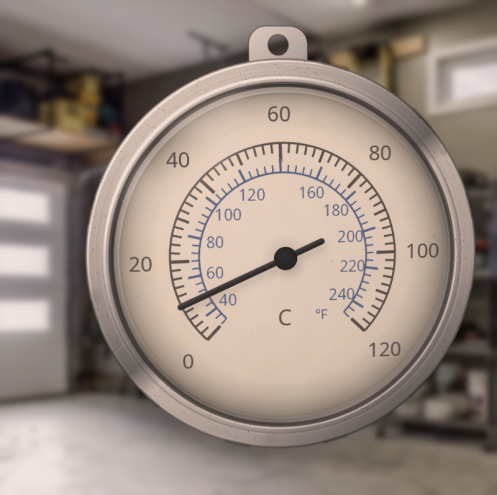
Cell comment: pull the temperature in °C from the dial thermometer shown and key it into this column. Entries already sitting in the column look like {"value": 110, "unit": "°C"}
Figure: {"value": 10, "unit": "°C"}
